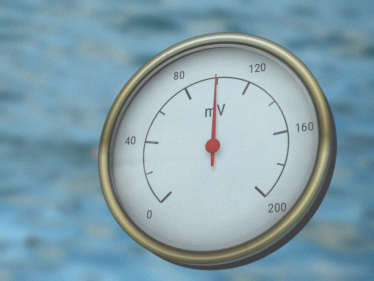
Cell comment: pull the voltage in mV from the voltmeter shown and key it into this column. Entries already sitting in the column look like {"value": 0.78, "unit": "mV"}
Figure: {"value": 100, "unit": "mV"}
